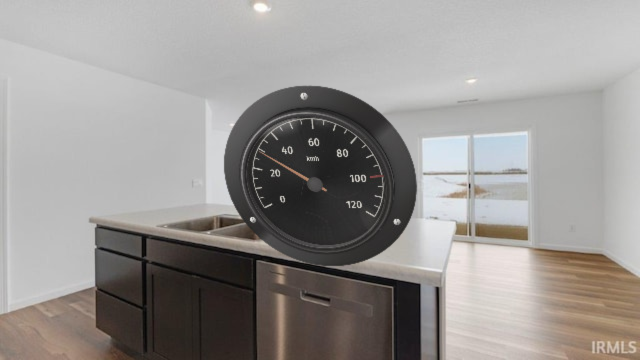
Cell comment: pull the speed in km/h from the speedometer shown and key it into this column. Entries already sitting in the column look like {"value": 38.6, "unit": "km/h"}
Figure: {"value": 30, "unit": "km/h"}
